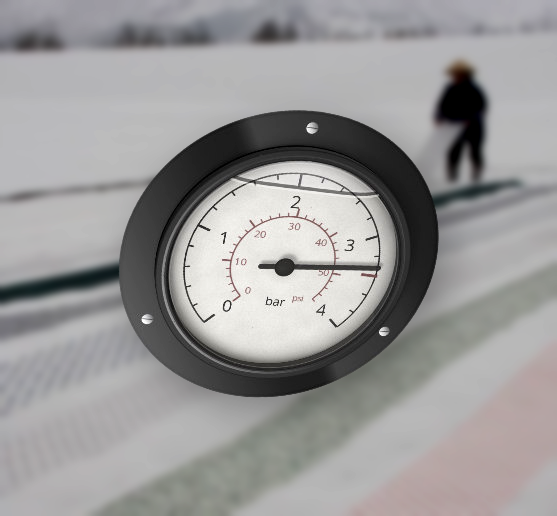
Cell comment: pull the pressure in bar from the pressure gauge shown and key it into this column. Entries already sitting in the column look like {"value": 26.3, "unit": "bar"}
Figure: {"value": 3.3, "unit": "bar"}
